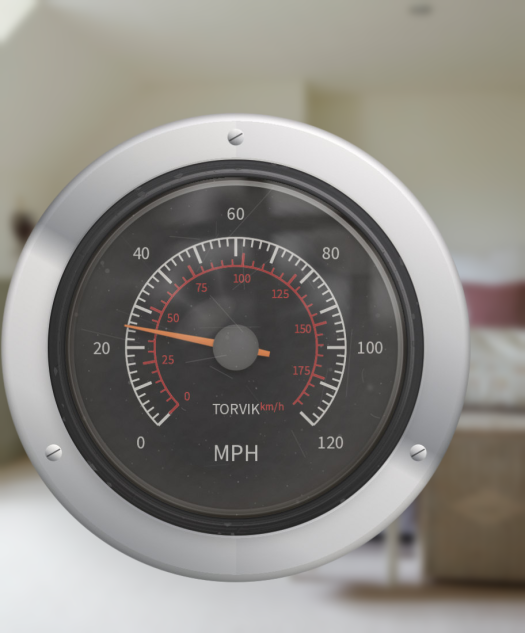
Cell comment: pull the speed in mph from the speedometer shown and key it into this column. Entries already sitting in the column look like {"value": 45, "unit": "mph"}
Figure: {"value": 25, "unit": "mph"}
